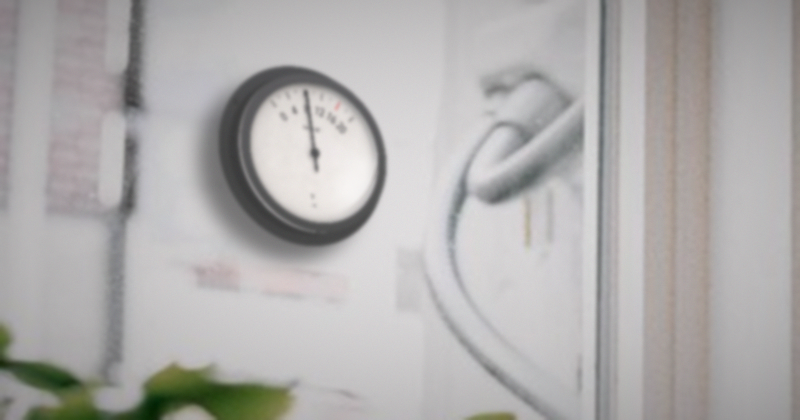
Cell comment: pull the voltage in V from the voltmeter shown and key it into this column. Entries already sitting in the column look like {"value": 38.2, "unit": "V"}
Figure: {"value": 8, "unit": "V"}
